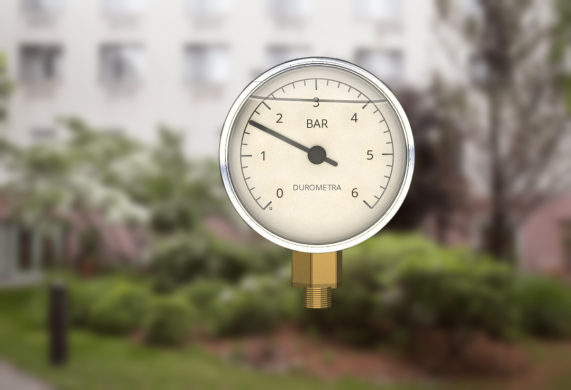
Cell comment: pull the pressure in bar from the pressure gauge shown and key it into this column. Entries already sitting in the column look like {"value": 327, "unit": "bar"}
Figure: {"value": 1.6, "unit": "bar"}
